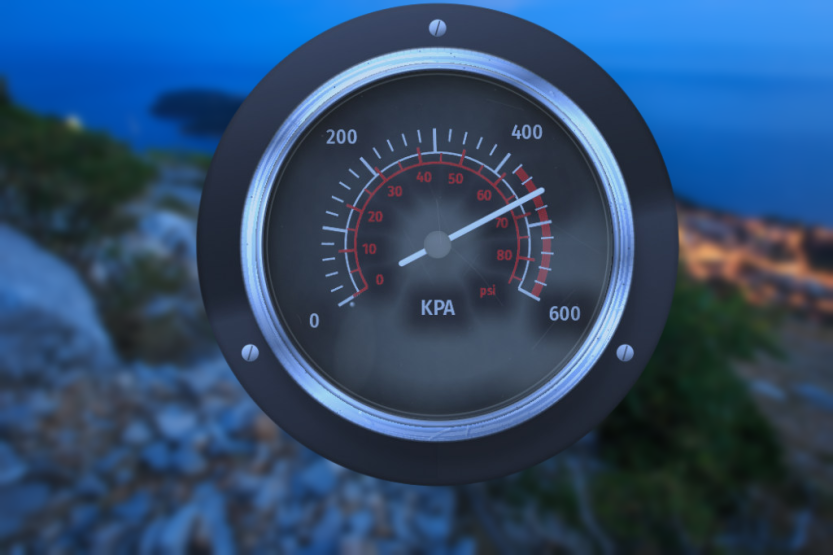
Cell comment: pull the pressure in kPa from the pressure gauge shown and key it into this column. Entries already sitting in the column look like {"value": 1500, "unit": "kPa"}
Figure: {"value": 460, "unit": "kPa"}
